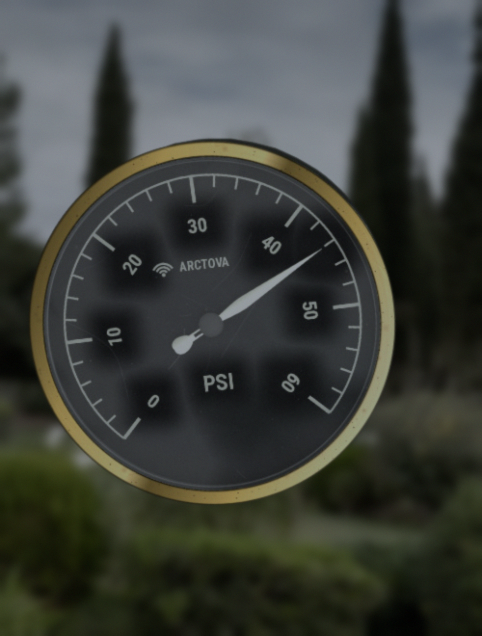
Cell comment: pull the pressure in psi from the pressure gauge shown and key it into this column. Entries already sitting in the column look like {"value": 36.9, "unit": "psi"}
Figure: {"value": 44, "unit": "psi"}
